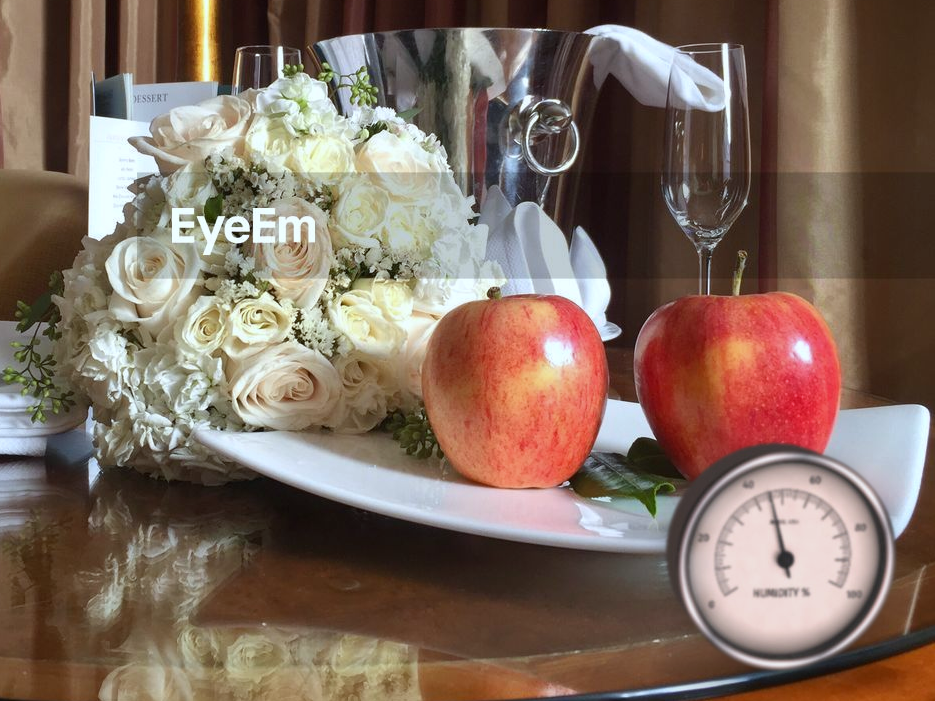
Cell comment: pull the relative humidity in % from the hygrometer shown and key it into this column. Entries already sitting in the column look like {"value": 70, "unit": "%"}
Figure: {"value": 45, "unit": "%"}
